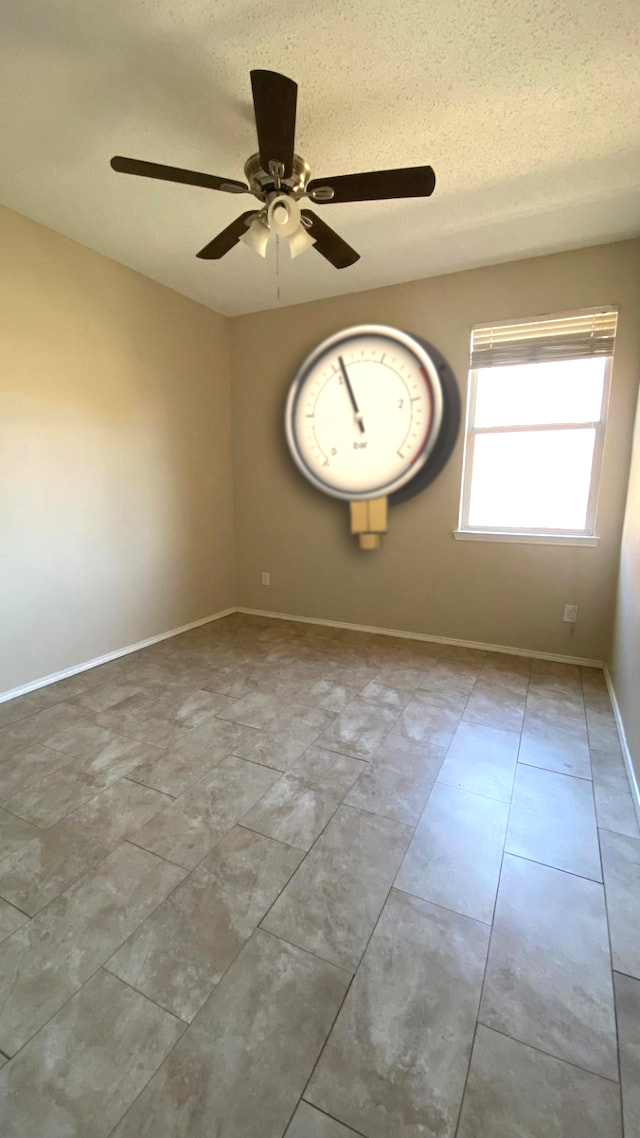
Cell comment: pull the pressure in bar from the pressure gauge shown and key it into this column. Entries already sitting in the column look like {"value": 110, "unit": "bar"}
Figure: {"value": 1.1, "unit": "bar"}
